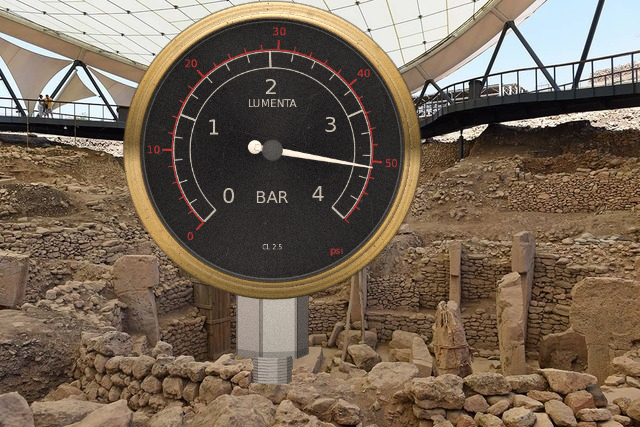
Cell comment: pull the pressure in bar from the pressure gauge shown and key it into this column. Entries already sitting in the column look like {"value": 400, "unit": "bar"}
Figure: {"value": 3.5, "unit": "bar"}
